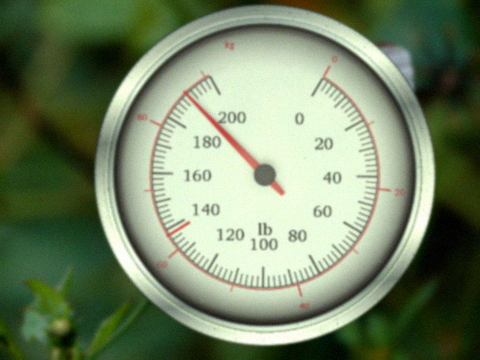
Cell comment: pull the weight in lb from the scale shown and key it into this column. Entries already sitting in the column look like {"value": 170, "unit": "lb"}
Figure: {"value": 190, "unit": "lb"}
